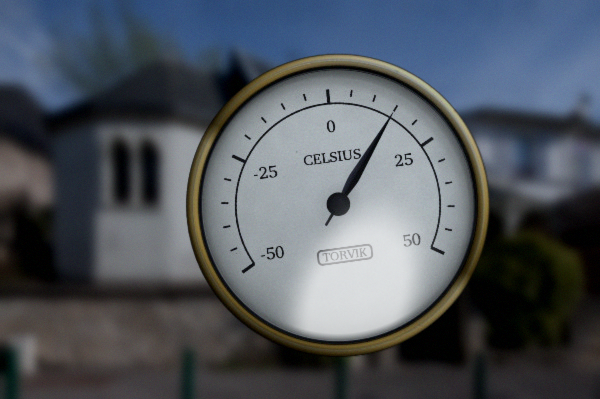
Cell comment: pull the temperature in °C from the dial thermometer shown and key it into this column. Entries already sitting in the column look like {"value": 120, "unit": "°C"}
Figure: {"value": 15, "unit": "°C"}
